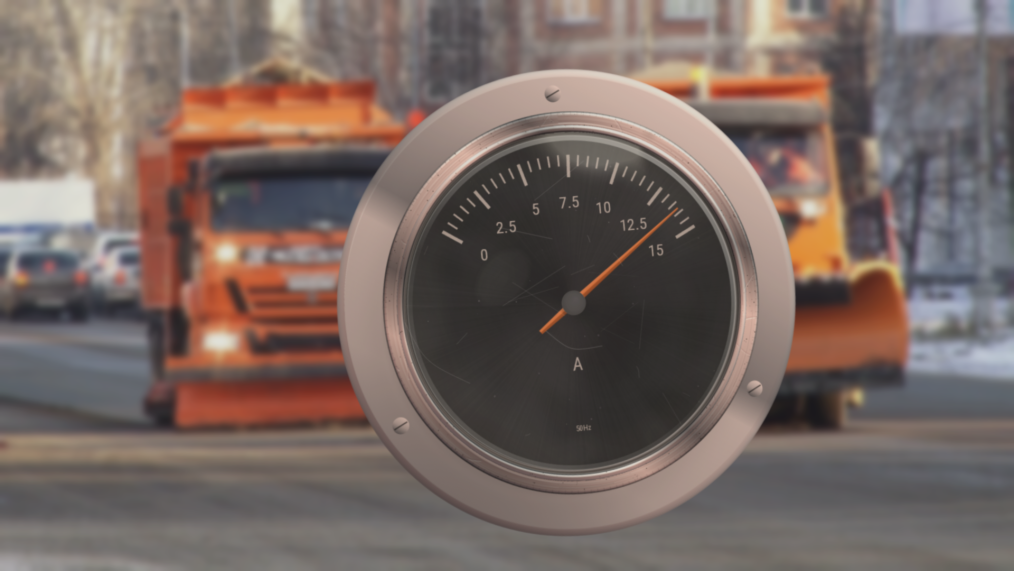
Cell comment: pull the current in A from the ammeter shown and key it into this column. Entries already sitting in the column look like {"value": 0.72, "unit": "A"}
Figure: {"value": 13.75, "unit": "A"}
